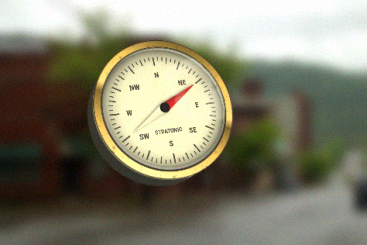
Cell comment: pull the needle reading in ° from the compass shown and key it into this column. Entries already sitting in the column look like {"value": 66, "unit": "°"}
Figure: {"value": 60, "unit": "°"}
